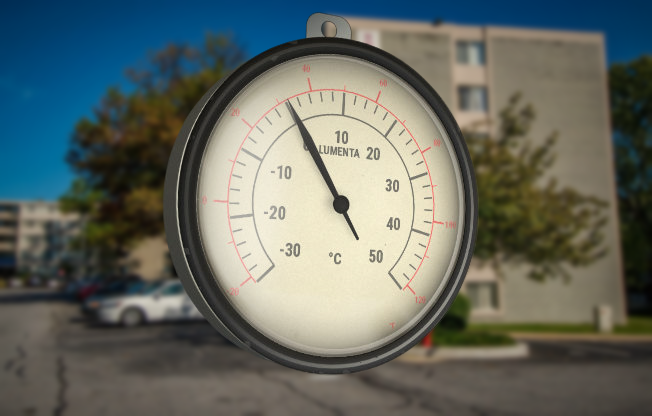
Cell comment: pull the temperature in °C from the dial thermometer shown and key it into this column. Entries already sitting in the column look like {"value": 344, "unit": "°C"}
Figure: {"value": 0, "unit": "°C"}
